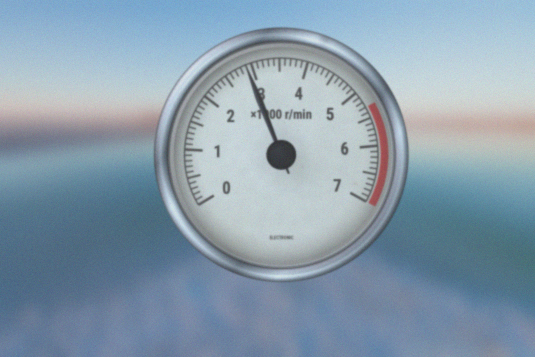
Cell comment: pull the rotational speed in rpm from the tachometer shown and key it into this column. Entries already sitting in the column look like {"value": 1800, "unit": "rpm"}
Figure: {"value": 2900, "unit": "rpm"}
